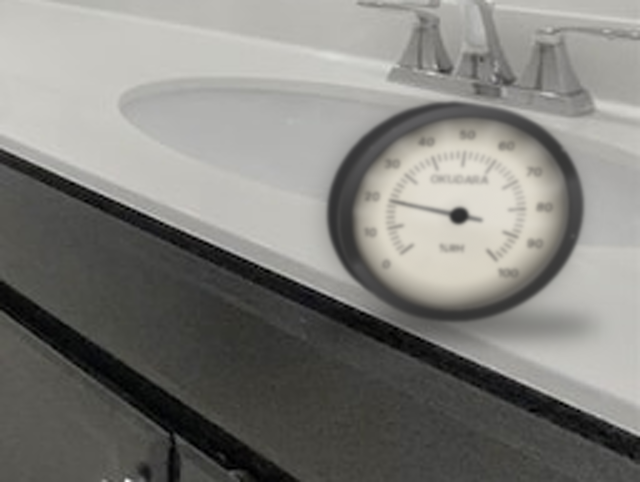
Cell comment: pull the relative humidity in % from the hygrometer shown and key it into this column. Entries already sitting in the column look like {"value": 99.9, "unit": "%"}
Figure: {"value": 20, "unit": "%"}
